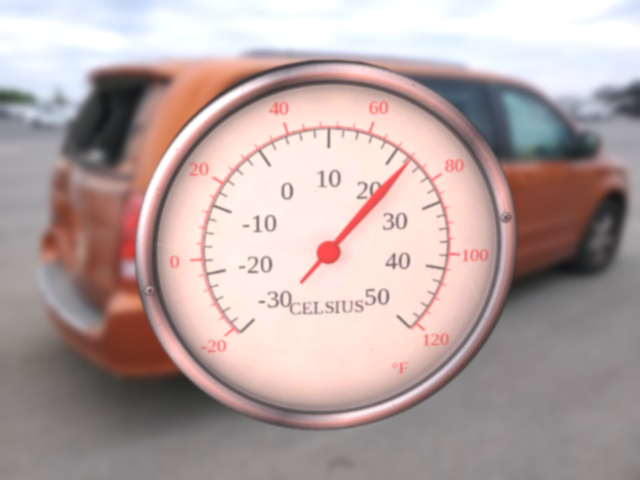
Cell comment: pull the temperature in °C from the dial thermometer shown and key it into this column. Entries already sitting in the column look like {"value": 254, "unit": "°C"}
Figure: {"value": 22, "unit": "°C"}
